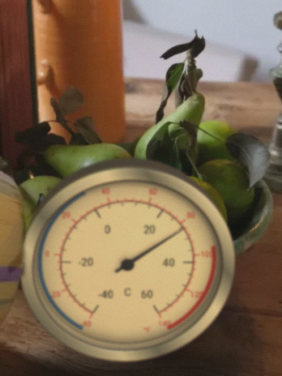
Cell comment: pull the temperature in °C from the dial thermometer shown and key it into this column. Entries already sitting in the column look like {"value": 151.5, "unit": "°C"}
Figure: {"value": 28, "unit": "°C"}
